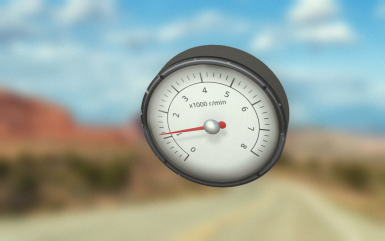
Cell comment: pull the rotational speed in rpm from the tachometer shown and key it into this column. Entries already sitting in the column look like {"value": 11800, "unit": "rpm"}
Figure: {"value": 1200, "unit": "rpm"}
